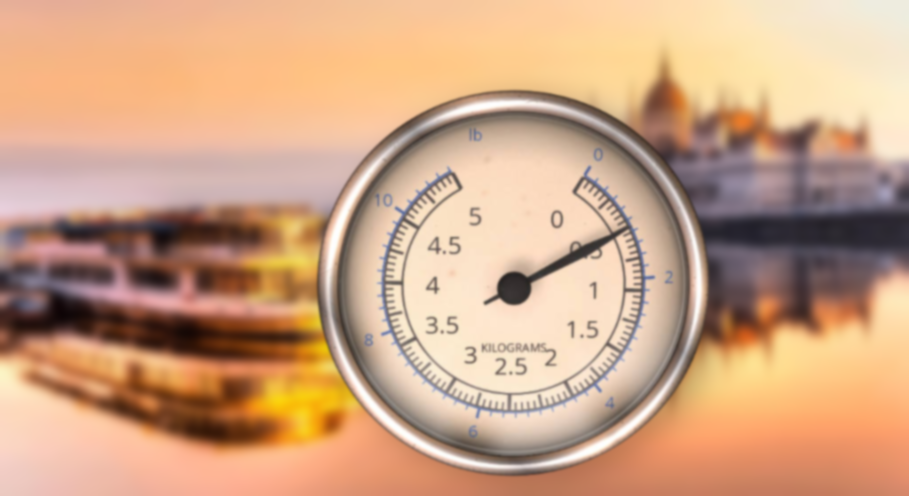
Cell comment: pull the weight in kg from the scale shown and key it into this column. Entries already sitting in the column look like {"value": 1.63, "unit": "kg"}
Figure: {"value": 0.5, "unit": "kg"}
